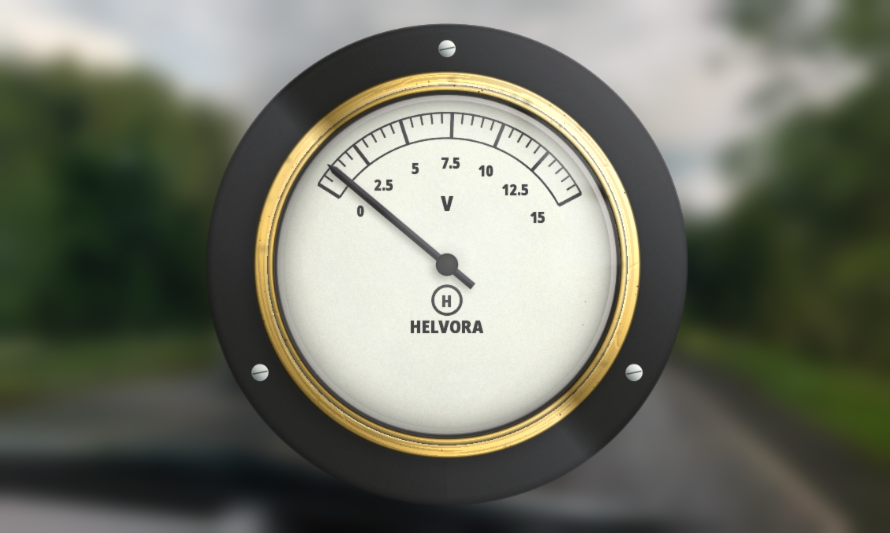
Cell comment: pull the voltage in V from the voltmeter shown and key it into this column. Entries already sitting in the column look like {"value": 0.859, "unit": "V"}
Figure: {"value": 1, "unit": "V"}
